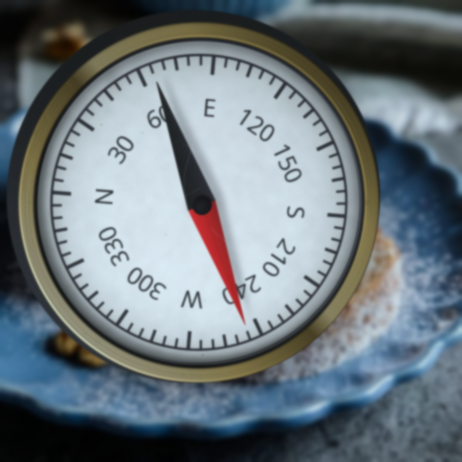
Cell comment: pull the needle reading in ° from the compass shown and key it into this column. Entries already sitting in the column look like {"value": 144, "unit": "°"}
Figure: {"value": 245, "unit": "°"}
